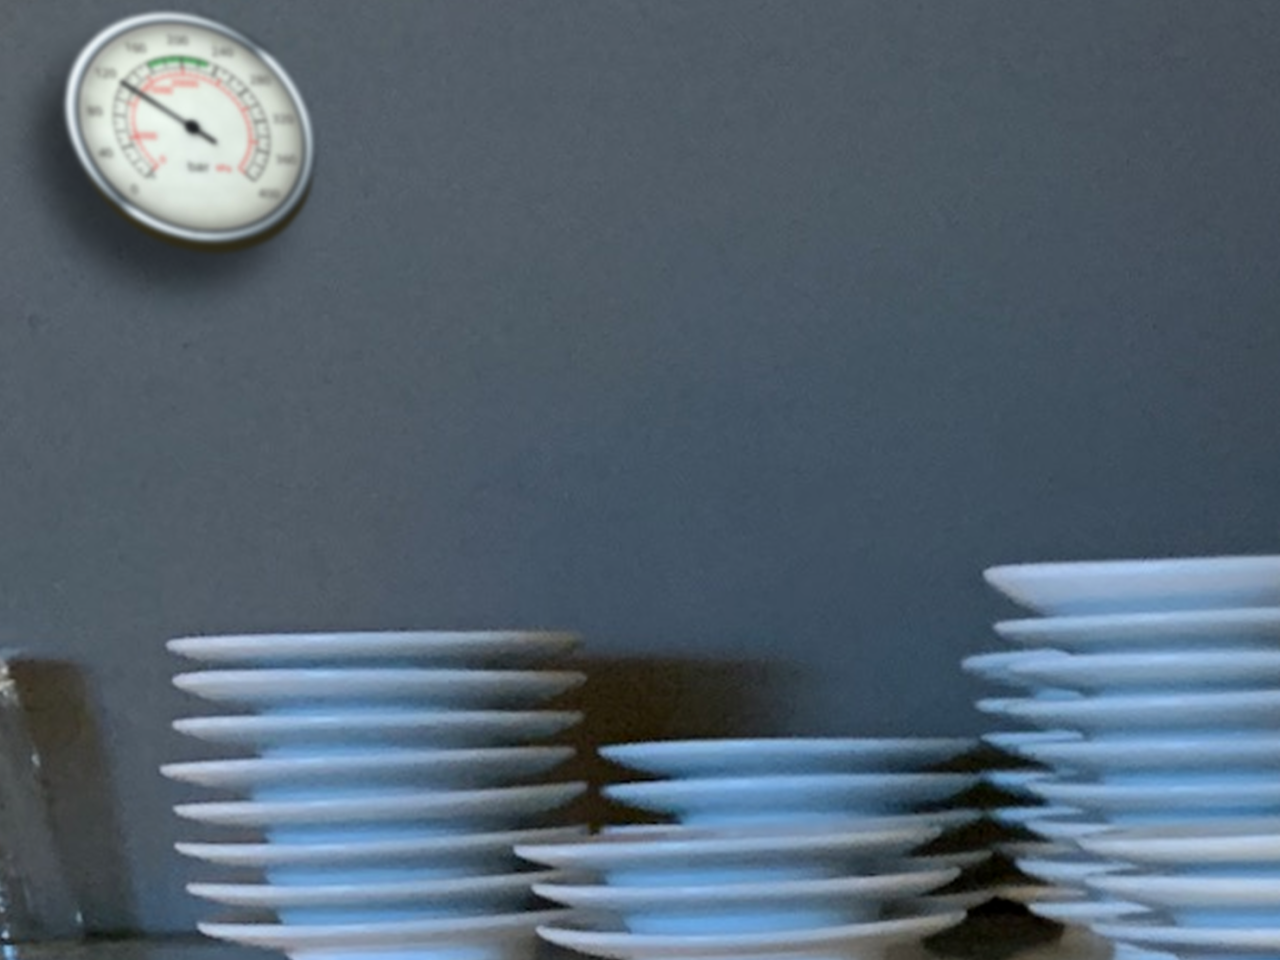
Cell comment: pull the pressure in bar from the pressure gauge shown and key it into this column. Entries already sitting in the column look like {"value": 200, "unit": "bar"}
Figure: {"value": 120, "unit": "bar"}
